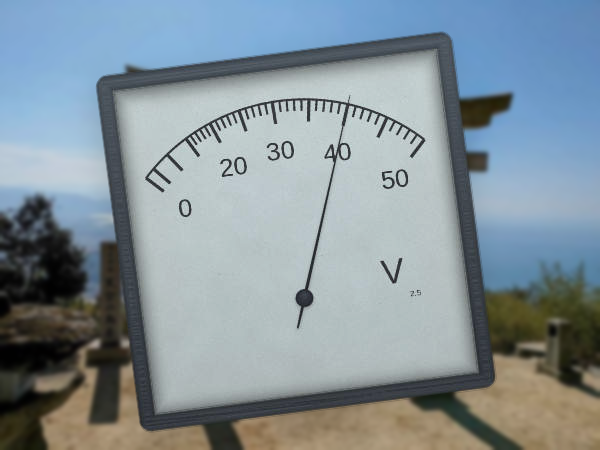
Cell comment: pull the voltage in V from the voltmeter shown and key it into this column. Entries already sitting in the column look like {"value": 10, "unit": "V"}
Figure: {"value": 40, "unit": "V"}
